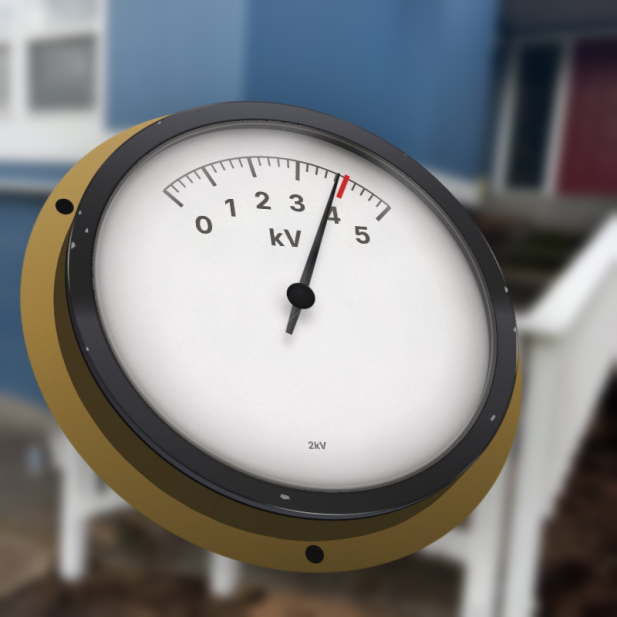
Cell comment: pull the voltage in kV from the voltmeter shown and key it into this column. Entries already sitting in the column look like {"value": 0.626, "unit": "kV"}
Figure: {"value": 3.8, "unit": "kV"}
